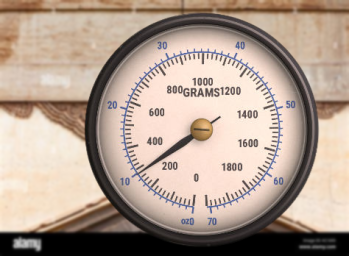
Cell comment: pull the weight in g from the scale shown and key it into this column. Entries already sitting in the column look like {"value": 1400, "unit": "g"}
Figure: {"value": 280, "unit": "g"}
